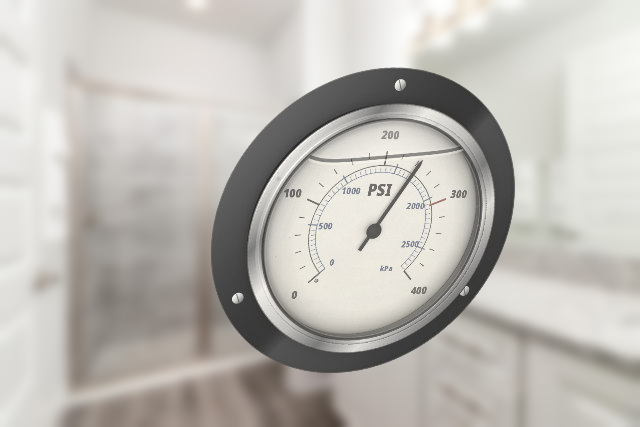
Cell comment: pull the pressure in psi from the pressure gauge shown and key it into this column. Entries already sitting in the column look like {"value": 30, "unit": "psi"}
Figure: {"value": 240, "unit": "psi"}
